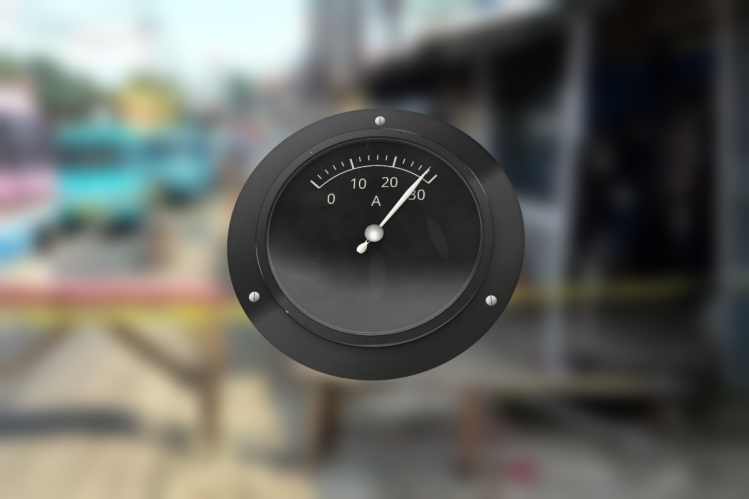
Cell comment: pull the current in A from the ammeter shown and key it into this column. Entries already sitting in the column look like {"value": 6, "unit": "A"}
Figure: {"value": 28, "unit": "A"}
